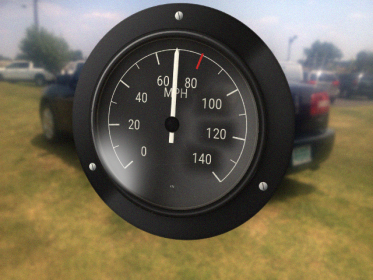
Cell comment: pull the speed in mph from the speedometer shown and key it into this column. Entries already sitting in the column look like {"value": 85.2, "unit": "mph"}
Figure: {"value": 70, "unit": "mph"}
